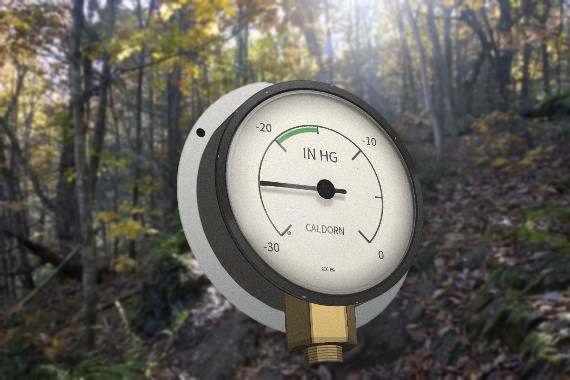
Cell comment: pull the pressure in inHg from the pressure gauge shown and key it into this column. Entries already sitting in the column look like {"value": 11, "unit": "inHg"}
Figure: {"value": -25, "unit": "inHg"}
